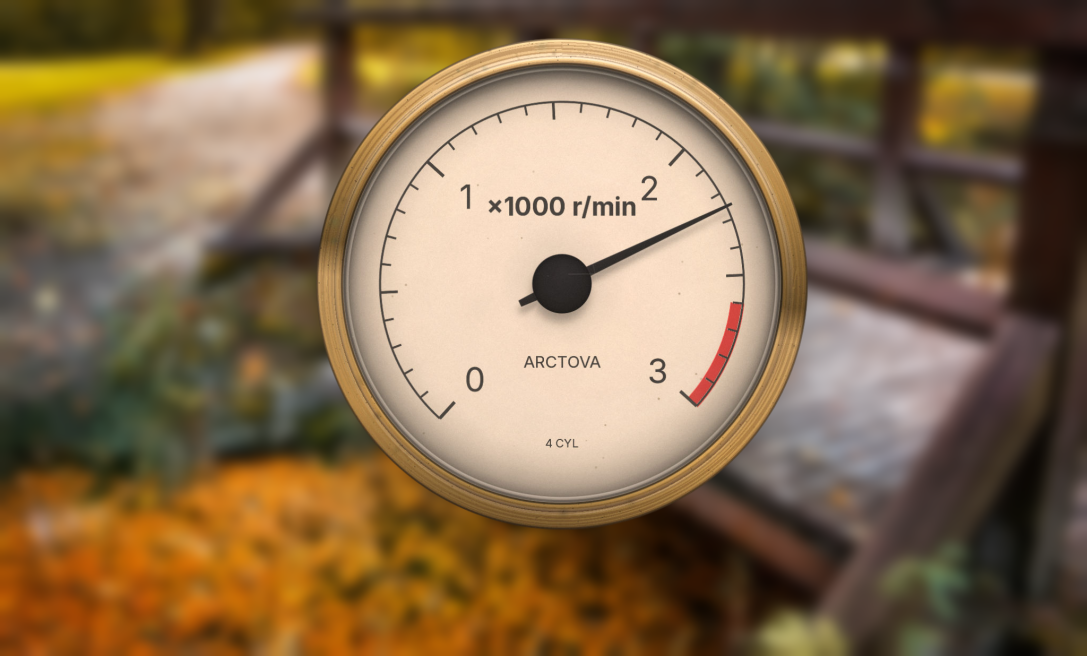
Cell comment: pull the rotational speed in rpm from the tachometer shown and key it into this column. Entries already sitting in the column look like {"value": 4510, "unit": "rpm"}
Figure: {"value": 2250, "unit": "rpm"}
